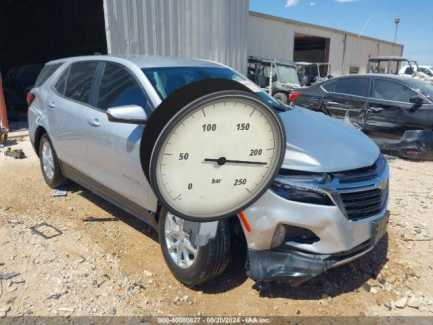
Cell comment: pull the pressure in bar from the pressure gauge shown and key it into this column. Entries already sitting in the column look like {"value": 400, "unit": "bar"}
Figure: {"value": 215, "unit": "bar"}
